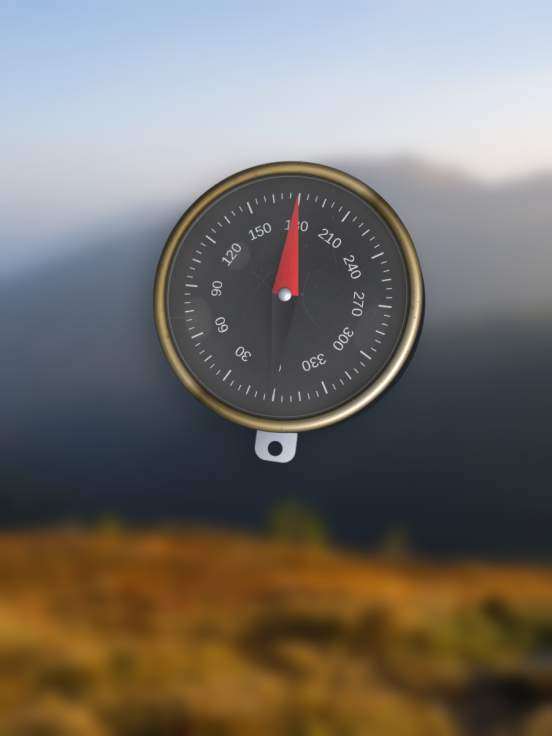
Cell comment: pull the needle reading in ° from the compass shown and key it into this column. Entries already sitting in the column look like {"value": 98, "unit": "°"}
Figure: {"value": 180, "unit": "°"}
